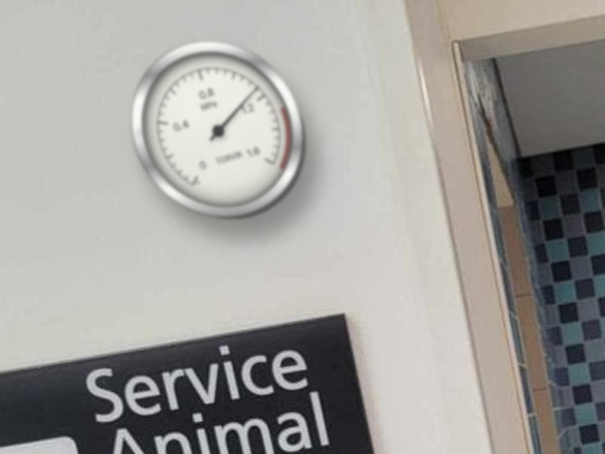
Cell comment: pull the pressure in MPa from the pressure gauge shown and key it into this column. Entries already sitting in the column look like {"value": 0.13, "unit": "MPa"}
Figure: {"value": 1.15, "unit": "MPa"}
